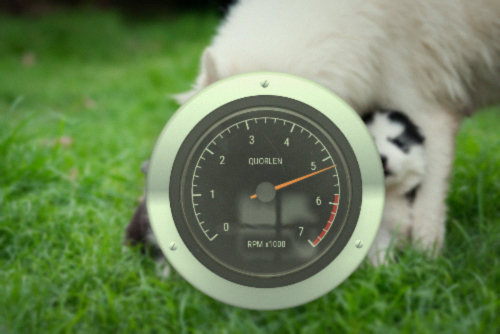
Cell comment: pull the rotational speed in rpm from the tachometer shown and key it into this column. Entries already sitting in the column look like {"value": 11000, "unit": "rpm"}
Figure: {"value": 5200, "unit": "rpm"}
